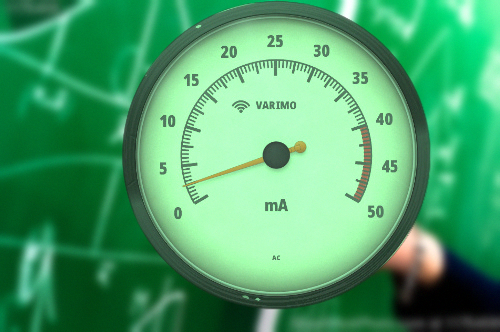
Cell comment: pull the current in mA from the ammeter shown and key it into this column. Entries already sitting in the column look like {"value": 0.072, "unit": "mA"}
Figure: {"value": 2.5, "unit": "mA"}
